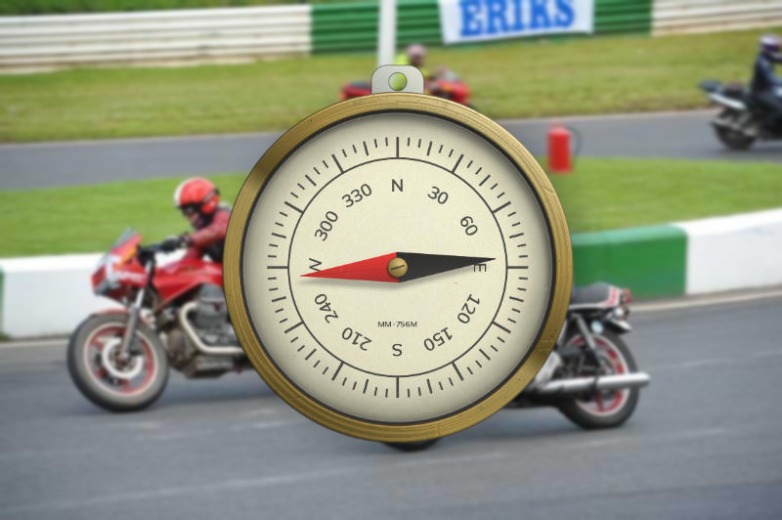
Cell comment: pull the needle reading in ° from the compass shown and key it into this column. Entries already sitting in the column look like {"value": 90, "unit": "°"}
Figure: {"value": 265, "unit": "°"}
